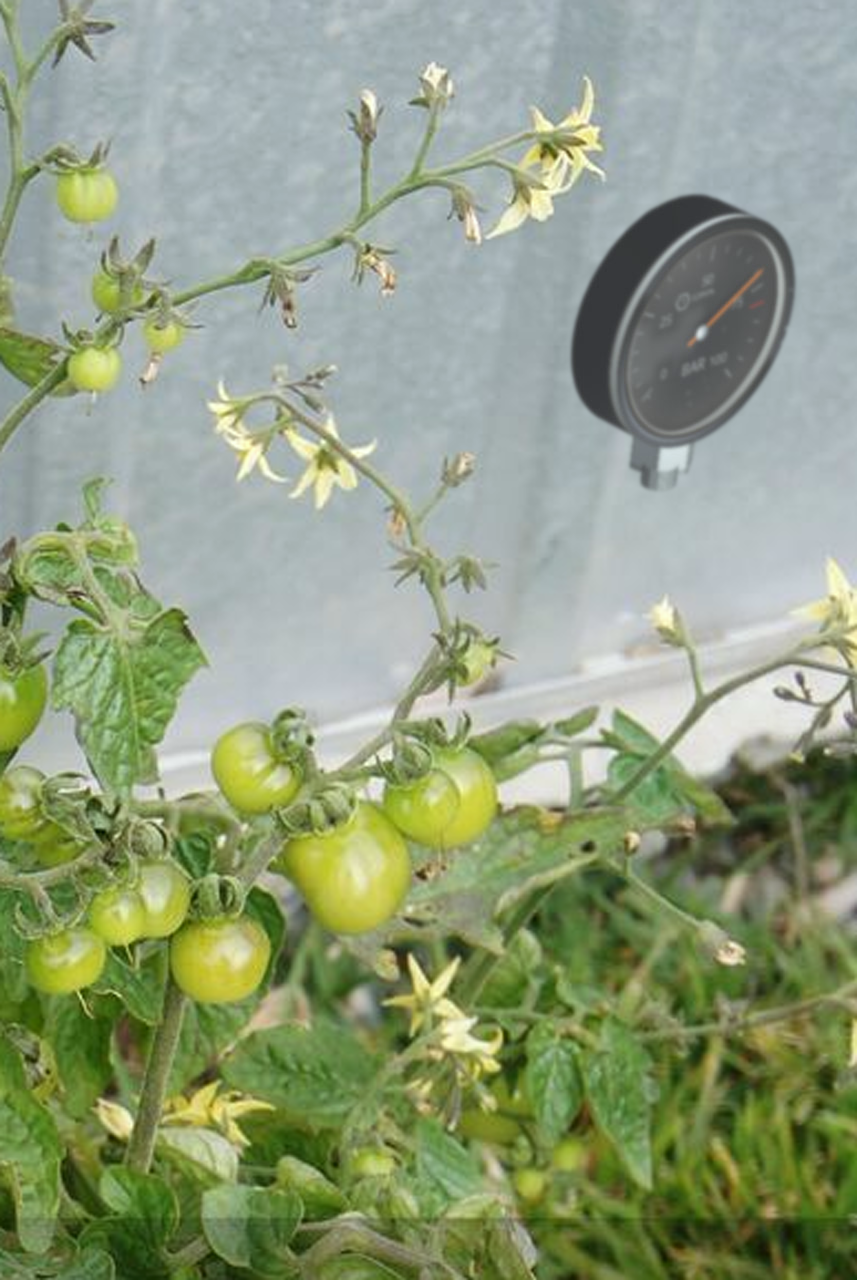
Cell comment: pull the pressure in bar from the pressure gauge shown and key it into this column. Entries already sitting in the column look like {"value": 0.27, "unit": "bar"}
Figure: {"value": 70, "unit": "bar"}
